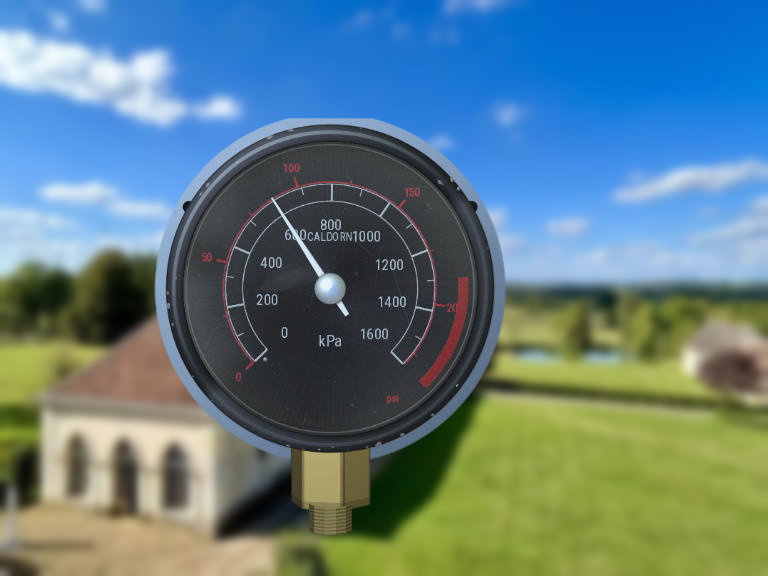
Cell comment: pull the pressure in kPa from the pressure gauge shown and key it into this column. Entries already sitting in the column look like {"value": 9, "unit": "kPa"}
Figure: {"value": 600, "unit": "kPa"}
